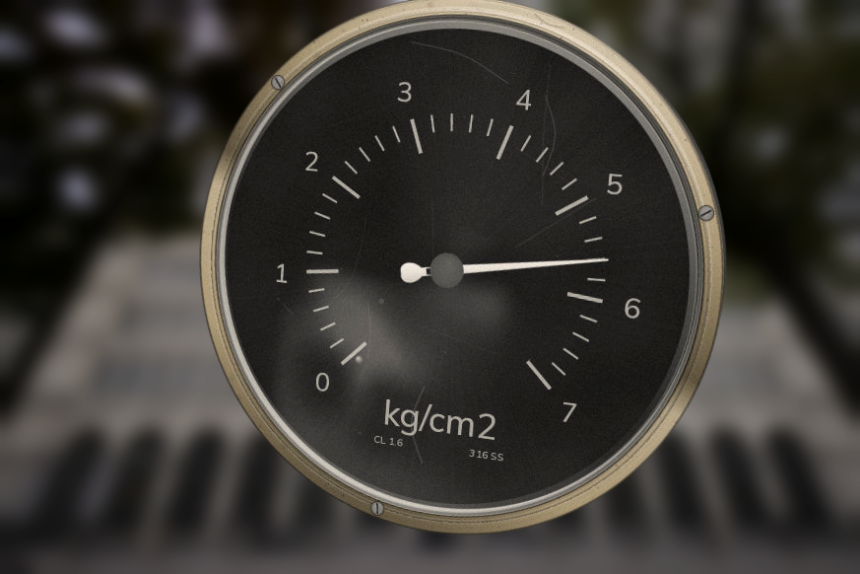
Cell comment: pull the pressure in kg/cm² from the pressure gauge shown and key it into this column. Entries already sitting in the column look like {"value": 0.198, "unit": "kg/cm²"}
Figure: {"value": 5.6, "unit": "kg/cm²"}
